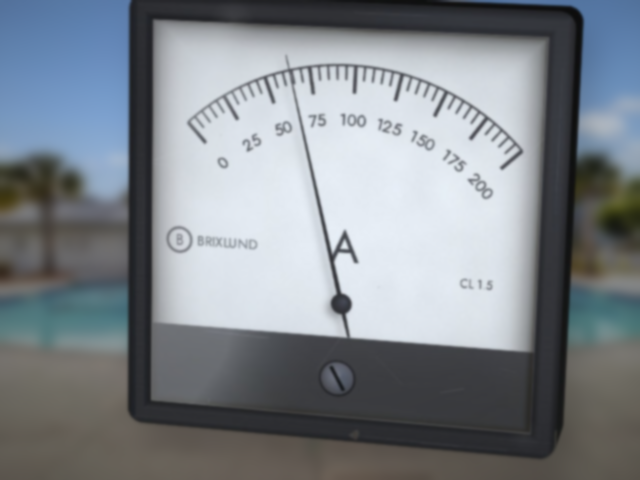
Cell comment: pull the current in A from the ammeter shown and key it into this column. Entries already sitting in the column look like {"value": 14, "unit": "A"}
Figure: {"value": 65, "unit": "A"}
